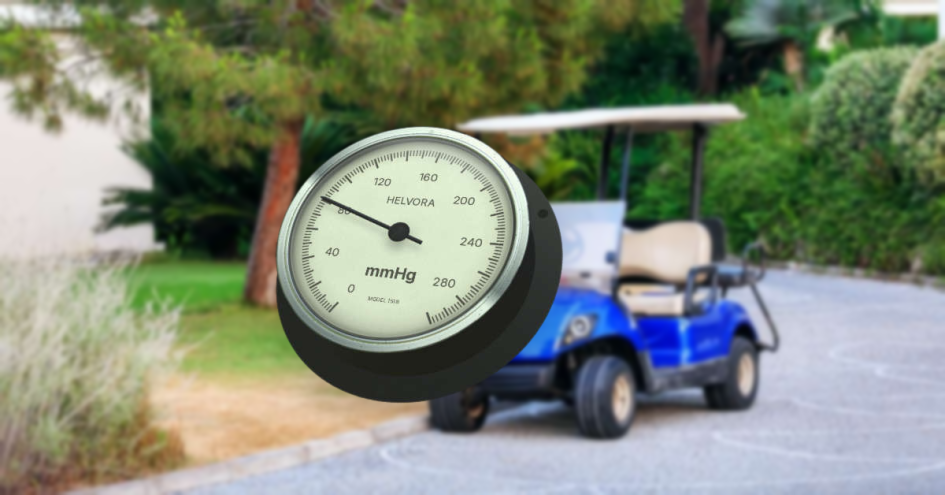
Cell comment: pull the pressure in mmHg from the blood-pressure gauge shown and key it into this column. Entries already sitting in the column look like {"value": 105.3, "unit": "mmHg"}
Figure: {"value": 80, "unit": "mmHg"}
